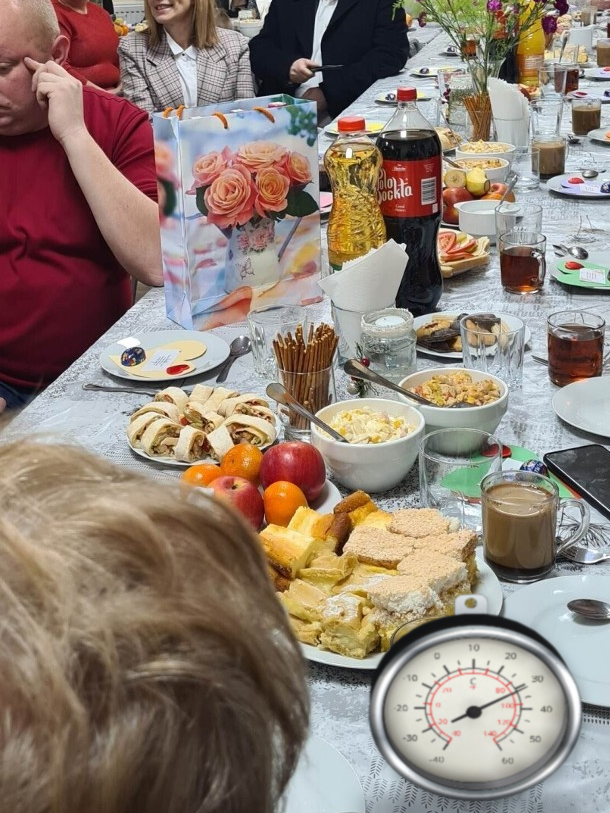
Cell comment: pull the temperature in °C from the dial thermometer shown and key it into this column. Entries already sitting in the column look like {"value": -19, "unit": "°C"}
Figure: {"value": 30, "unit": "°C"}
